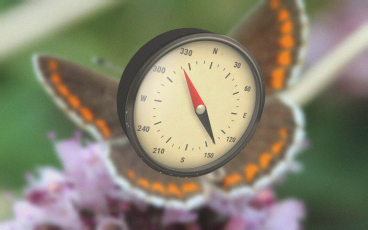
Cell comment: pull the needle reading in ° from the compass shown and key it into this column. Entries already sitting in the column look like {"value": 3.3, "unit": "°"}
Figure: {"value": 320, "unit": "°"}
